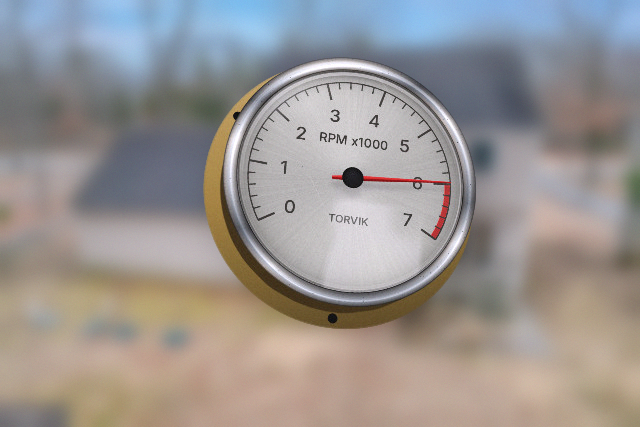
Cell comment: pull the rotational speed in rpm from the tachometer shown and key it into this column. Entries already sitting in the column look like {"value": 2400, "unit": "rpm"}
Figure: {"value": 6000, "unit": "rpm"}
